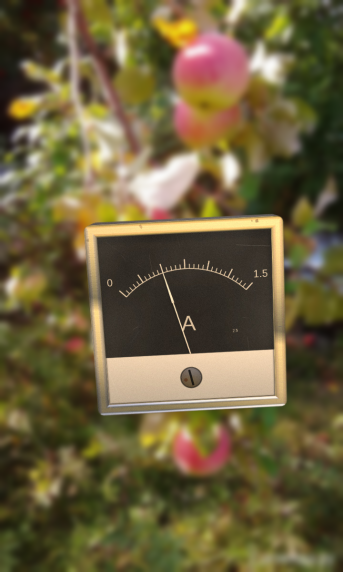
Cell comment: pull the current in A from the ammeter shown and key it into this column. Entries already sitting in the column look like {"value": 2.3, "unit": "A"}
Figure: {"value": 0.5, "unit": "A"}
